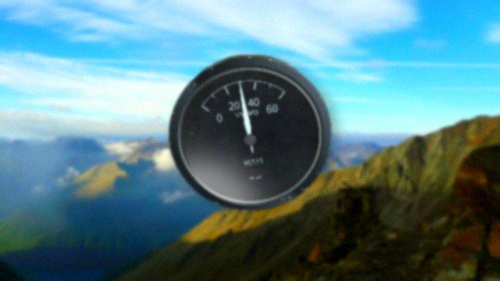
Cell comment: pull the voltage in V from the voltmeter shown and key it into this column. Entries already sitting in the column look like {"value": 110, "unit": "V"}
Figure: {"value": 30, "unit": "V"}
